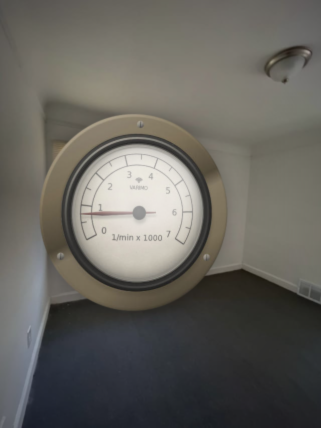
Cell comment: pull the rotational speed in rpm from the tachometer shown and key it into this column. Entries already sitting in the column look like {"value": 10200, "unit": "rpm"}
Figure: {"value": 750, "unit": "rpm"}
